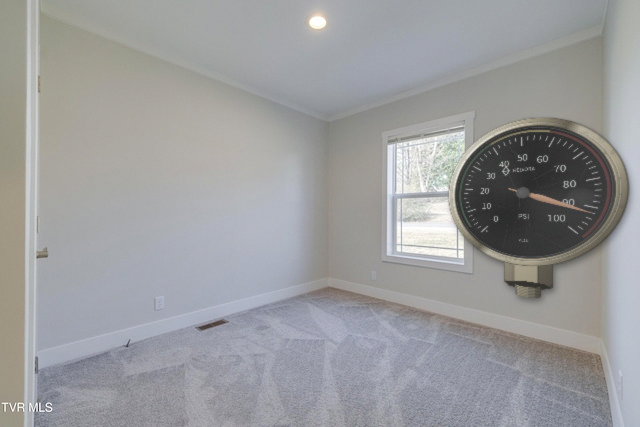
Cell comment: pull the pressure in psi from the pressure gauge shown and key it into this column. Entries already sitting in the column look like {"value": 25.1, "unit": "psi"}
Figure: {"value": 92, "unit": "psi"}
